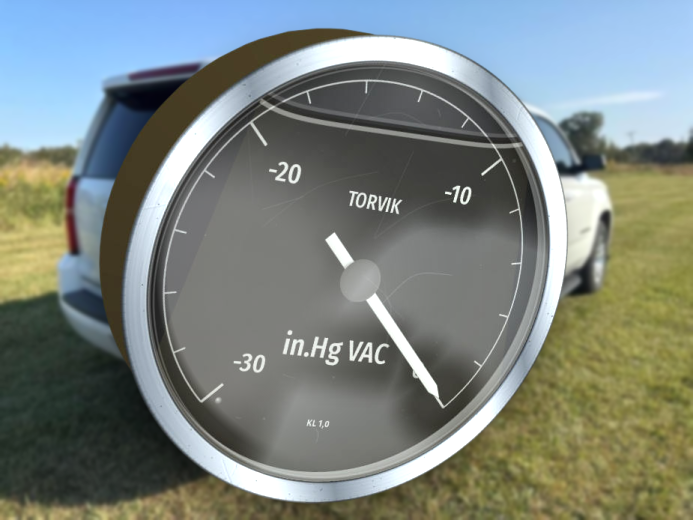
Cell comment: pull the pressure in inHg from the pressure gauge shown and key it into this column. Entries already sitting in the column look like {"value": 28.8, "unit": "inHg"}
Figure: {"value": 0, "unit": "inHg"}
